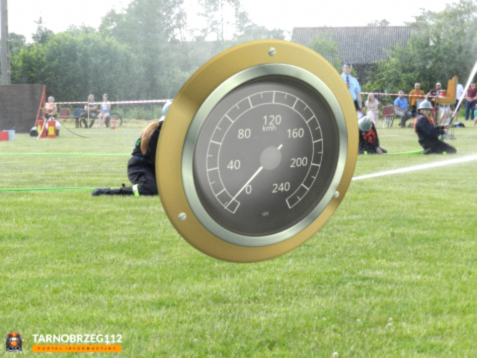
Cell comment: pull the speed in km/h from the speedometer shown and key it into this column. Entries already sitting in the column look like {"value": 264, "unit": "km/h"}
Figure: {"value": 10, "unit": "km/h"}
